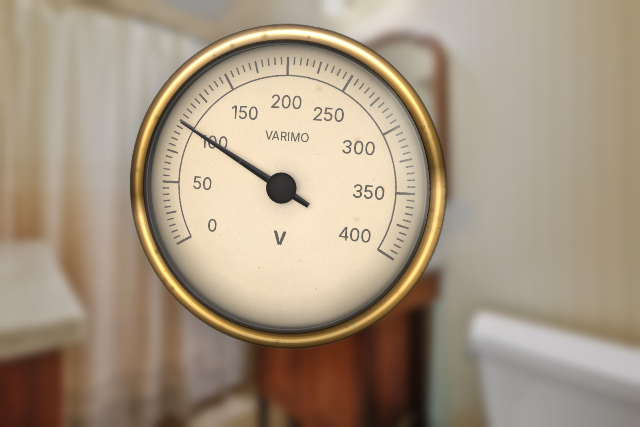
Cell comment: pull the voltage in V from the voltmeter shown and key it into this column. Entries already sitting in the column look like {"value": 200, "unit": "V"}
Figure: {"value": 100, "unit": "V"}
